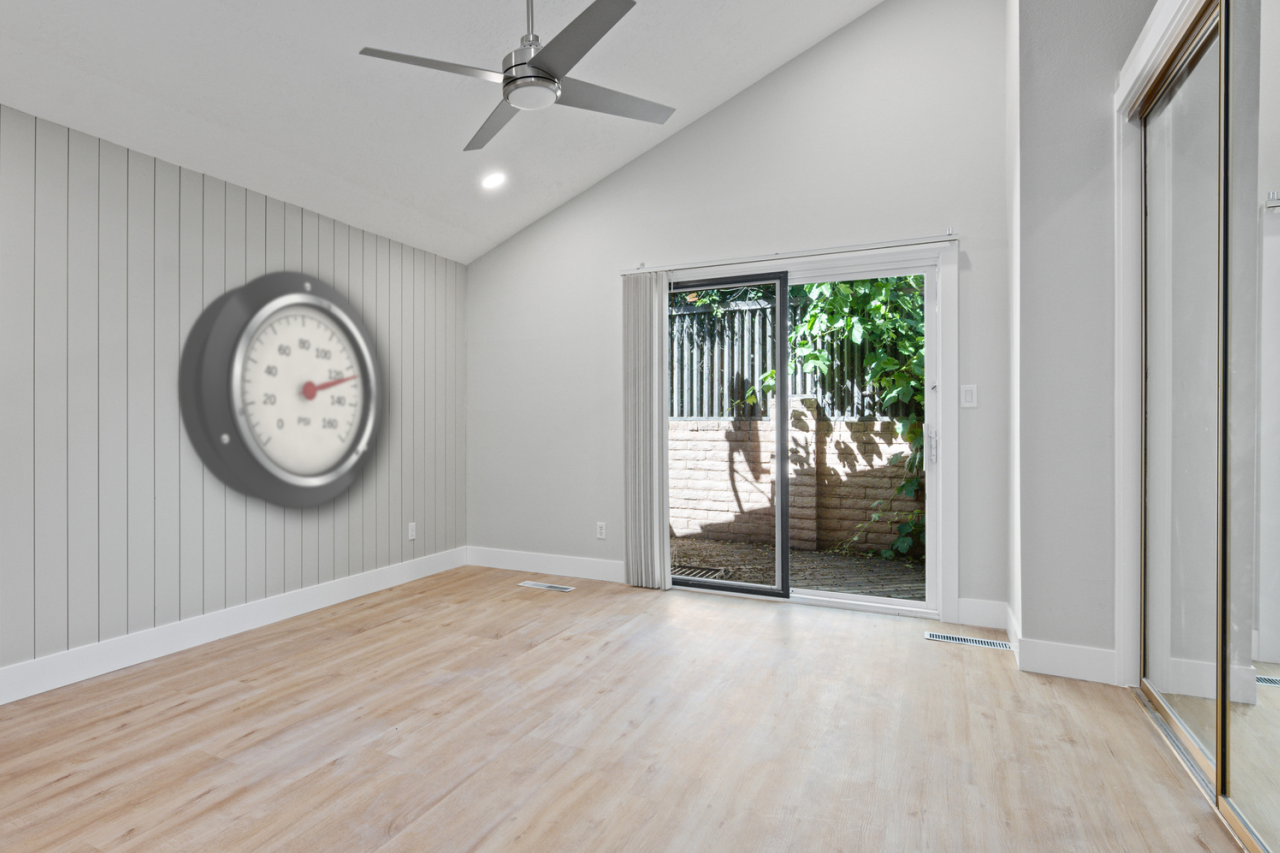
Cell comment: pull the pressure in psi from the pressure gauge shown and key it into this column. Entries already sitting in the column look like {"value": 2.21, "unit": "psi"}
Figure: {"value": 125, "unit": "psi"}
